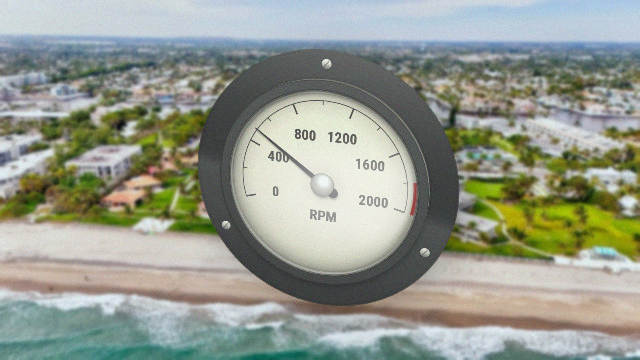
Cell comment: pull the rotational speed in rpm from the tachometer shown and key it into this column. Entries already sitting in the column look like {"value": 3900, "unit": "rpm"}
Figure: {"value": 500, "unit": "rpm"}
